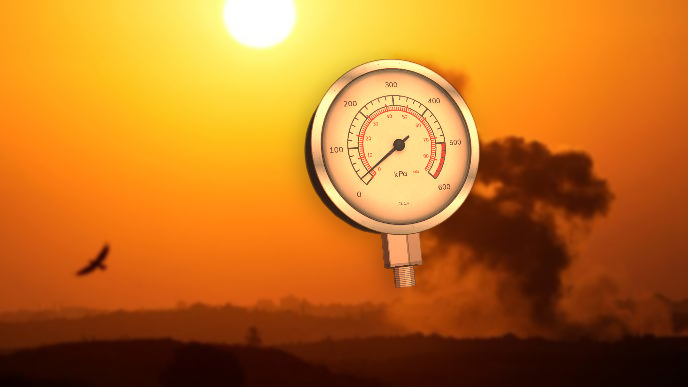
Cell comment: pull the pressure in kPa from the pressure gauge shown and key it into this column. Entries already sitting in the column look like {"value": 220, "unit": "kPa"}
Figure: {"value": 20, "unit": "kPa"}
